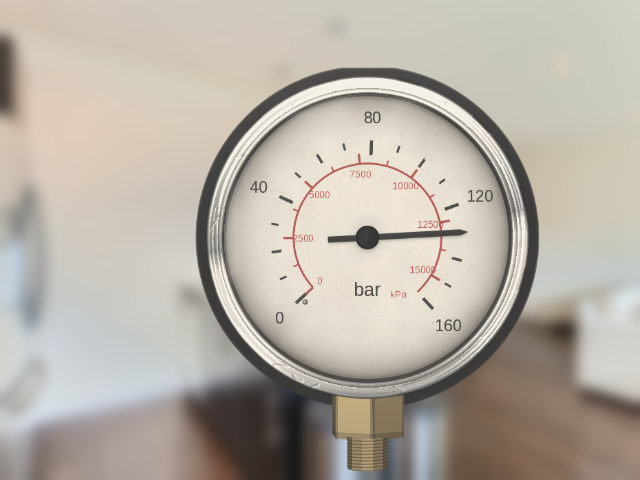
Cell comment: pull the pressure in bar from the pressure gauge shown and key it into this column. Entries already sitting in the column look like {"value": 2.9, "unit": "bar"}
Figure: {"value": 130, "unit": "bar"}
